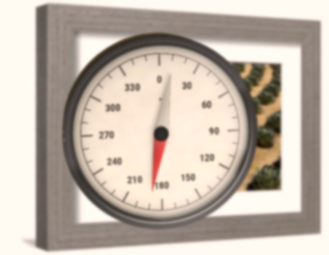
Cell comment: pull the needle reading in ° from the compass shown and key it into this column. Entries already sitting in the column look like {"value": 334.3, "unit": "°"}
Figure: {"value": 190, "unit": "°"}
